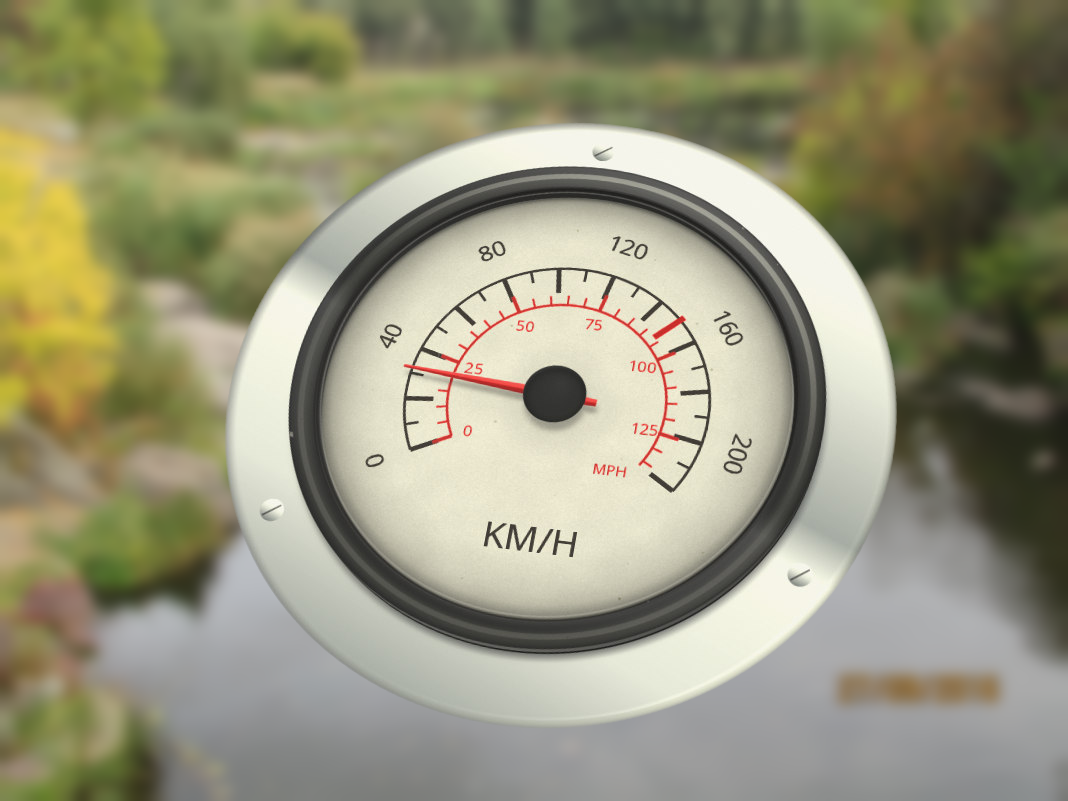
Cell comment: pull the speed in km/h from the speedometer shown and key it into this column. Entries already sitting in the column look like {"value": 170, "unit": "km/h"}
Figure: {"value": 30, "unit": "km/h"}
